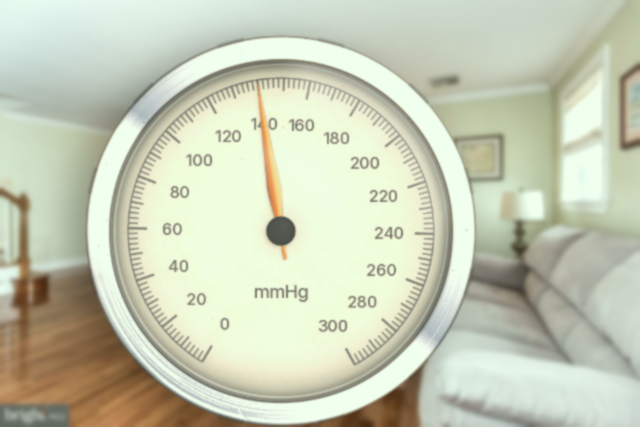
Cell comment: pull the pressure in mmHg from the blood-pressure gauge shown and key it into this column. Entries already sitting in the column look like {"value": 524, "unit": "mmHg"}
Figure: {"value": 140, "unit": "mmHg"}
